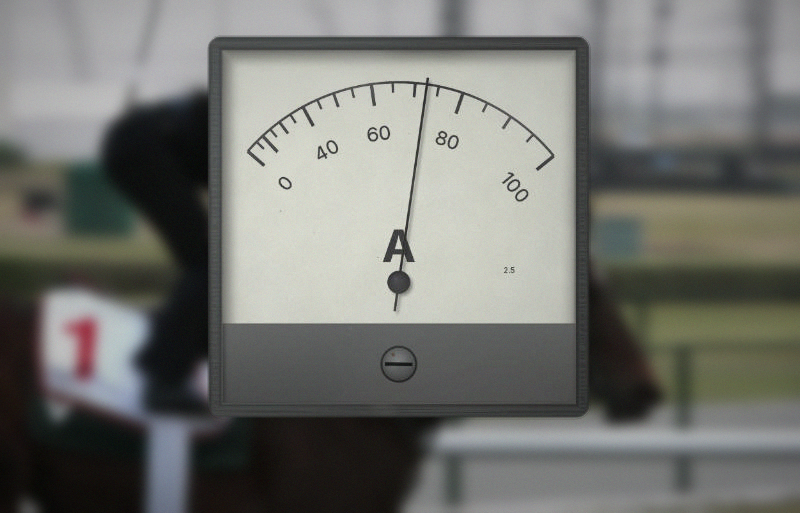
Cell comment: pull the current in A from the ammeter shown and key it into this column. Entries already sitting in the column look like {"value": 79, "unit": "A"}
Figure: {"value": 72.5, "unit": "A"}
